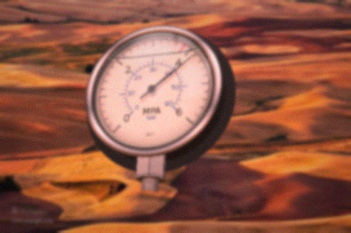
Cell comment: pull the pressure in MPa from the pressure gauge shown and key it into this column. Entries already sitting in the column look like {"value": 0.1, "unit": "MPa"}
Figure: {"value": 4.2, "unit": "MPa"}
